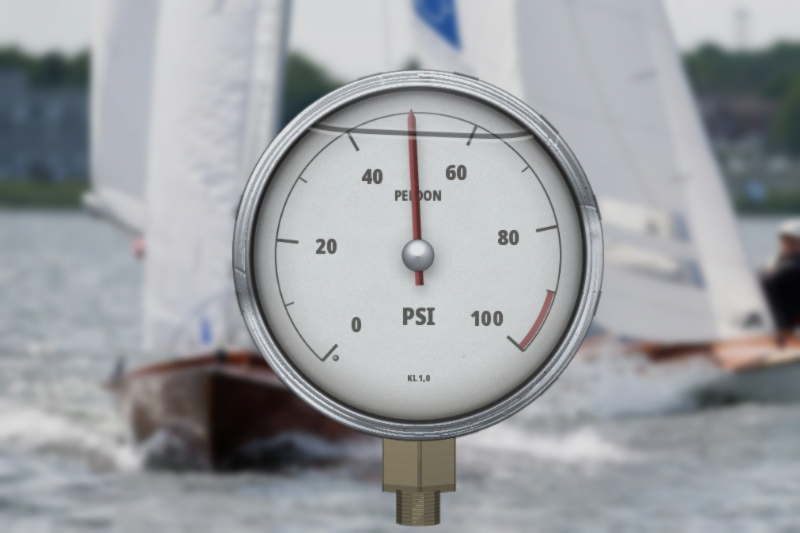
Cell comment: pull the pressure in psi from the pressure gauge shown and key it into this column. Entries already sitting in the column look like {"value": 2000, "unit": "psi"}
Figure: {"value": 50, "unit": "psi"}
